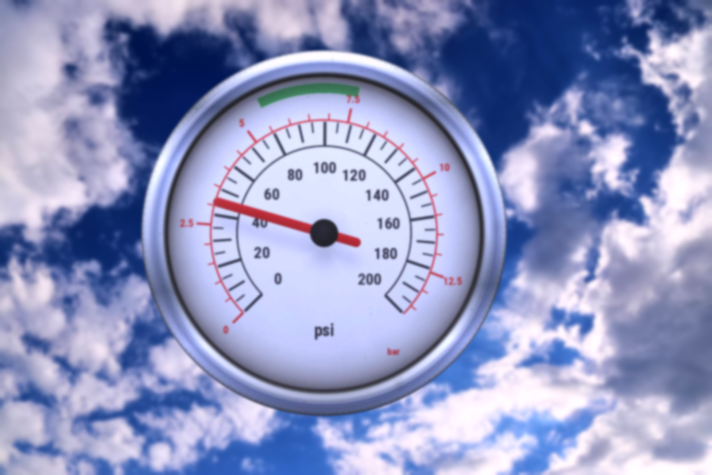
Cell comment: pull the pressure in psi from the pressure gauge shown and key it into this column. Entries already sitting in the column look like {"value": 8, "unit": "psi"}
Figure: {"value": 45, "unit": "psi"}
